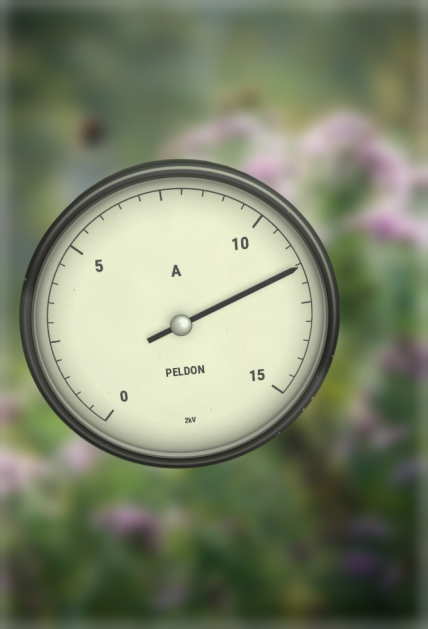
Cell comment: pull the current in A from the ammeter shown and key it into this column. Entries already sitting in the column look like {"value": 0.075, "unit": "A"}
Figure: {"value": 11.5, "unit": "A"}
